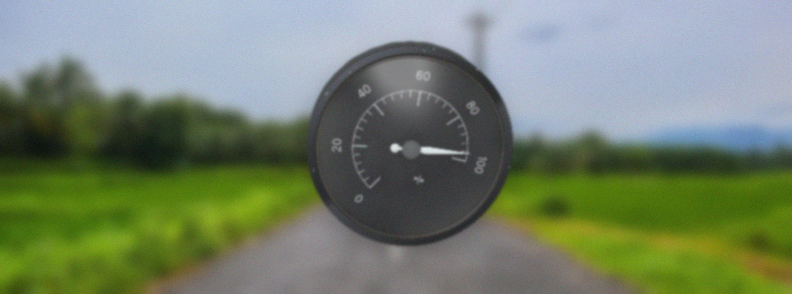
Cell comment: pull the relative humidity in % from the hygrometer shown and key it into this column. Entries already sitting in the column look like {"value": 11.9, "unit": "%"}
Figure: {"value": 96, "unit": "%"}
